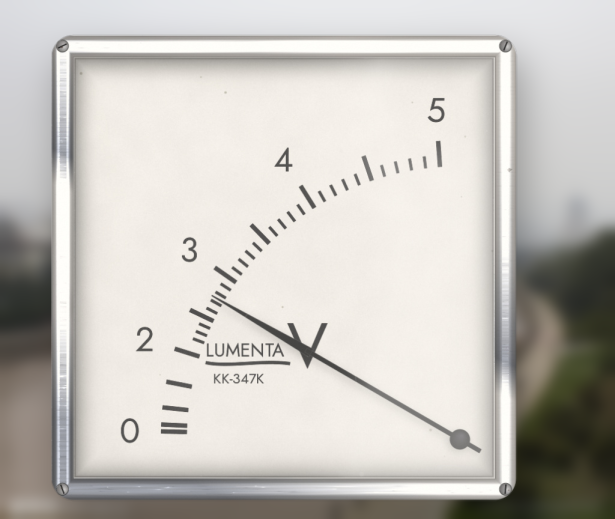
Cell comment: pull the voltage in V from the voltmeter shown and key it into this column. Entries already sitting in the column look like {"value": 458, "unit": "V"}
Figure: {"value": 2.75, "unit": "V"}
